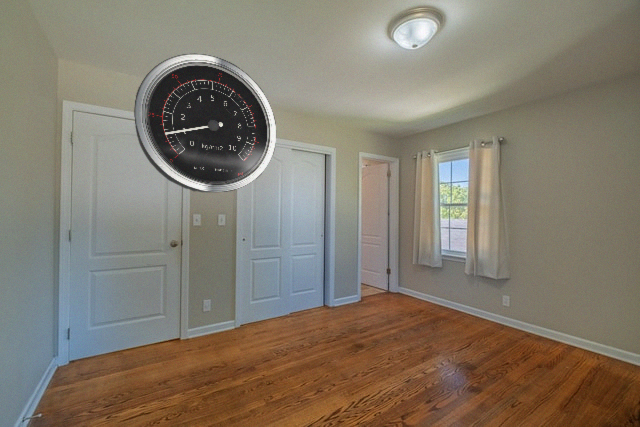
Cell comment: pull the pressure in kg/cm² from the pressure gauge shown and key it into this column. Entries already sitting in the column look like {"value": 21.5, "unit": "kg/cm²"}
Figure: {"value": 1, "unit": "kg/cm²"}
